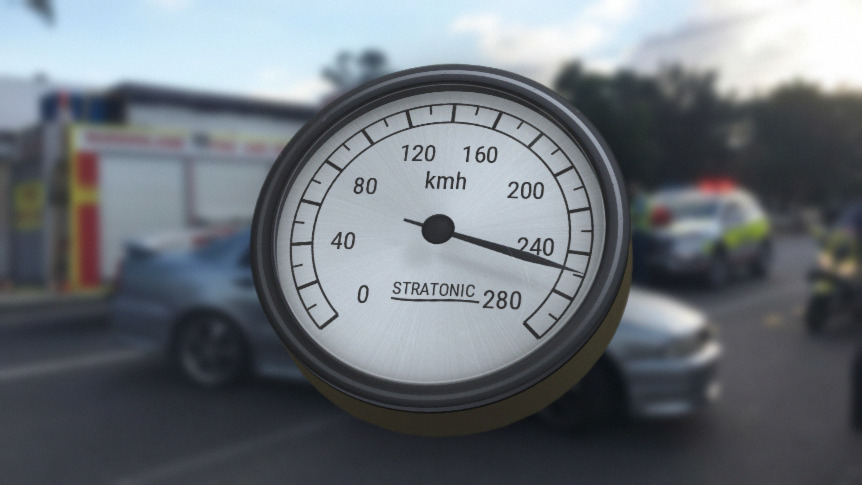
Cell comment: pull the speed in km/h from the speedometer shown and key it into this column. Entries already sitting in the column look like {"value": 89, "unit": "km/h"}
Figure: {"value": 250, "unit": "km/h"}
